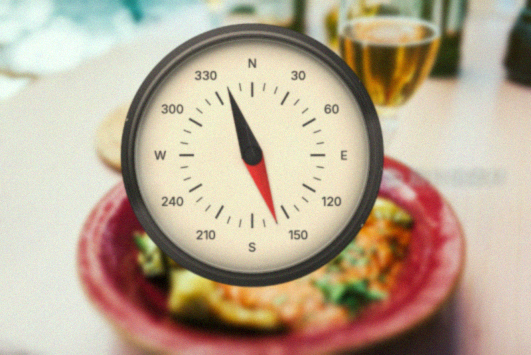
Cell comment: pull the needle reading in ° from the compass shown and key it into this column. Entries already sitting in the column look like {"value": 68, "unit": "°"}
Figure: {"value": 160, "unit": "°"}
